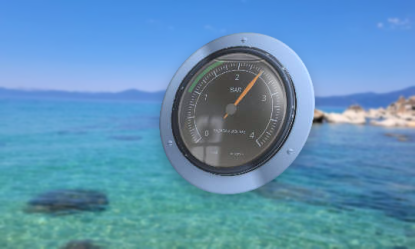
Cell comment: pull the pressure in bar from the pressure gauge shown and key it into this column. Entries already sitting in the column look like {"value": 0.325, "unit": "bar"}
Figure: {"value": 2.5, "unit": "bar"}
